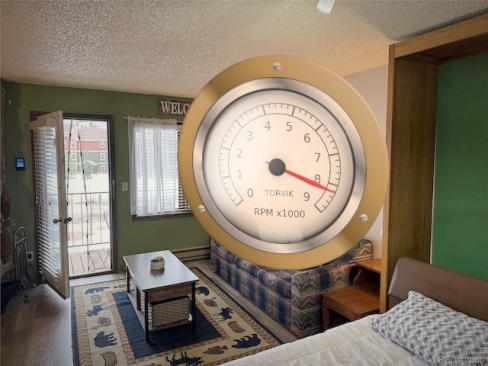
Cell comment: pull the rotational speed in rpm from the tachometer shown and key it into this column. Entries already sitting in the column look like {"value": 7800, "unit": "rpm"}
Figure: {"value": 8200, "unit": "rpm"}
